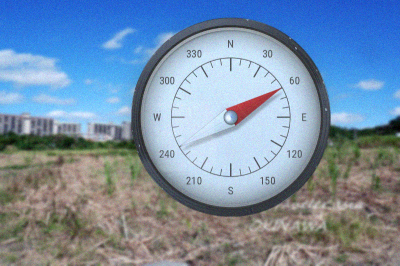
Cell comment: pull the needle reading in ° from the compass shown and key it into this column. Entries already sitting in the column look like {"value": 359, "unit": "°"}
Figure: {"value": 60, "unit": "°"}
